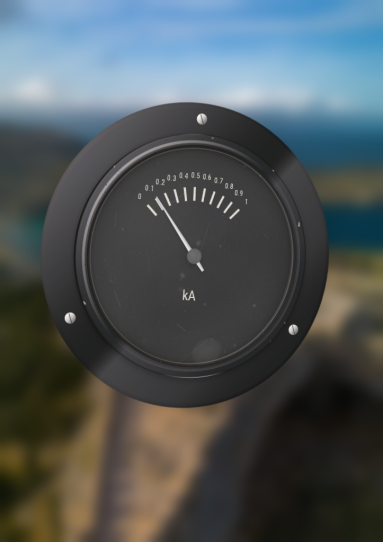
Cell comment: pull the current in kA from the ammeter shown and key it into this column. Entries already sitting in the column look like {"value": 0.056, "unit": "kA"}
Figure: {"value": 0.1, "unit": "kA"}
